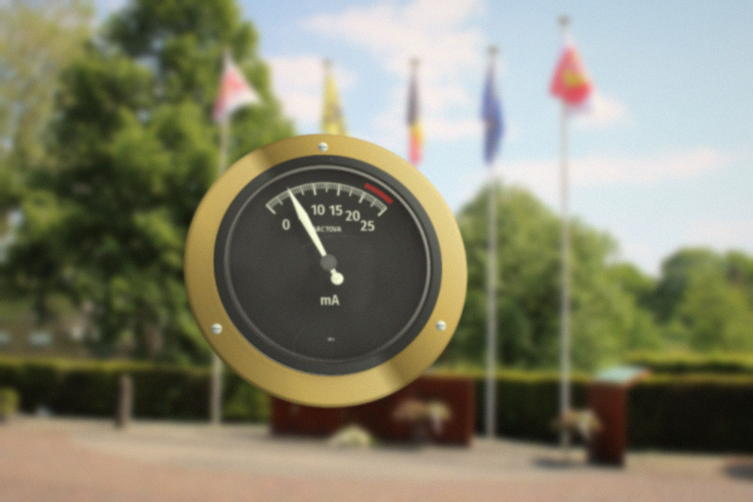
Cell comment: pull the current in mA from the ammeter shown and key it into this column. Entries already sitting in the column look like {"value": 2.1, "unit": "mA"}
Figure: {"value": 5, "unit": "mA"}
